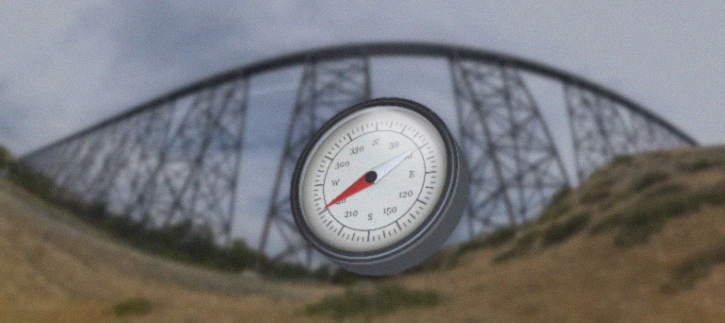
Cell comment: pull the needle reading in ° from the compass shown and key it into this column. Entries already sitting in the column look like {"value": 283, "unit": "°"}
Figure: {"value": 240, "unit": "°"}
